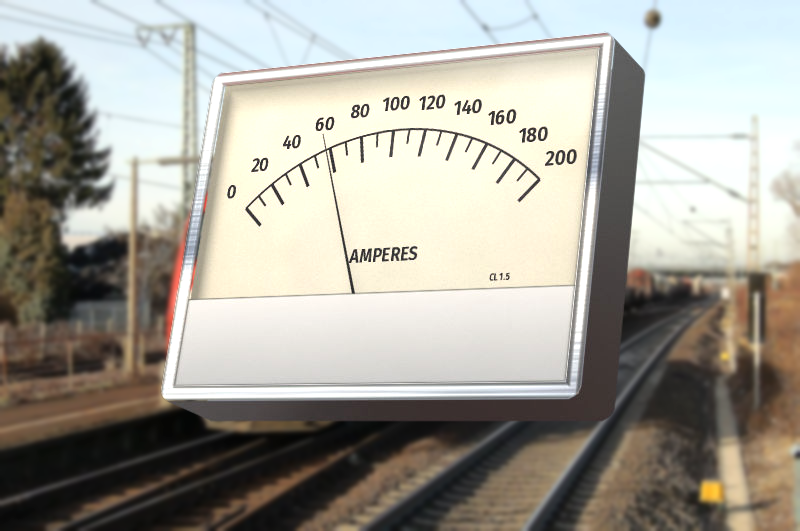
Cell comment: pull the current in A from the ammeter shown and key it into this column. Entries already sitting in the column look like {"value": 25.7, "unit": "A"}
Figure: {"value": 60, "unit": "A"}
